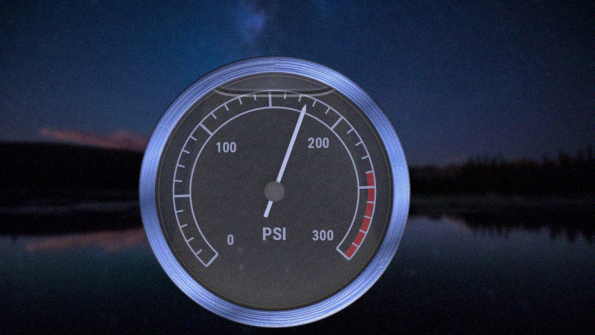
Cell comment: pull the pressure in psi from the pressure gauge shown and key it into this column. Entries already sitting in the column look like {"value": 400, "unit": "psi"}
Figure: {"value": 175, "unit": "psi"}
